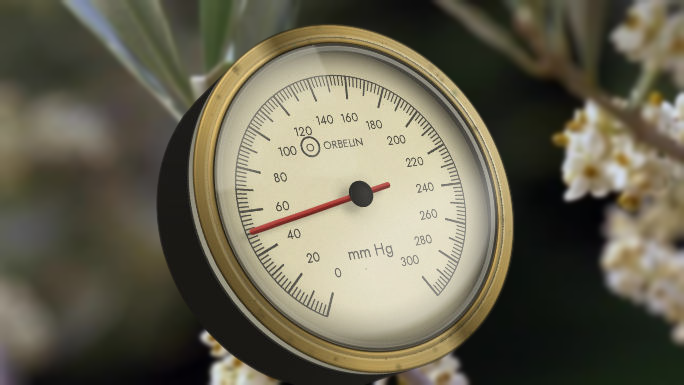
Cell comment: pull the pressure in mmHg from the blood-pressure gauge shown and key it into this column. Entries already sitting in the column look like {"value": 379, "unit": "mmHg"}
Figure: {"value": 50, "unit": "mmHg"}
